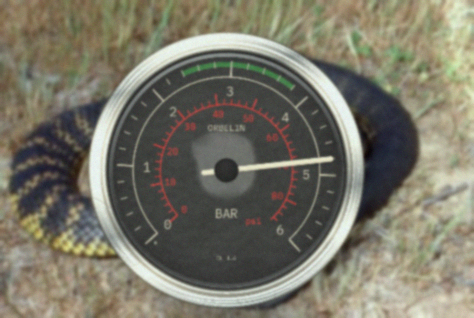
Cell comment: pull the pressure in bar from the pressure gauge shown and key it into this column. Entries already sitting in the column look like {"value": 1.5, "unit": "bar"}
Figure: {"value": 4.8, "unit": "bar"}
